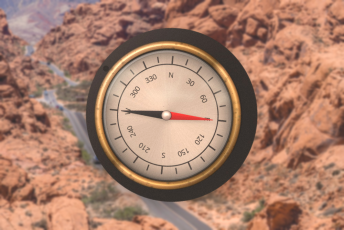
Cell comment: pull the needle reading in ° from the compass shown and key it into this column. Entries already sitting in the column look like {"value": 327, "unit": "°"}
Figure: {"value": 90, "unit": "°"}
